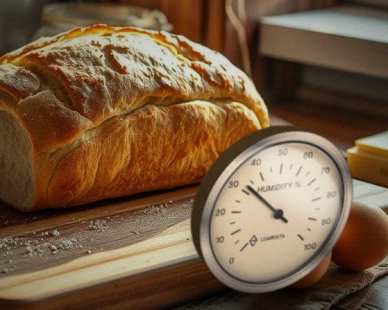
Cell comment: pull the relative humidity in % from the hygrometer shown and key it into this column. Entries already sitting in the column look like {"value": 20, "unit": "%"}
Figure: {"value": 32.5, "unit": "%"}
